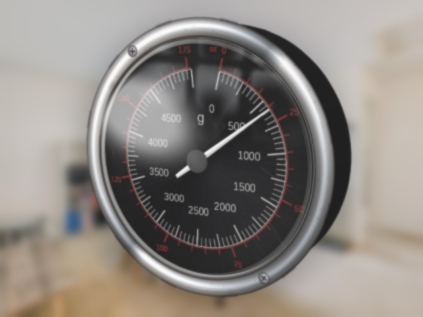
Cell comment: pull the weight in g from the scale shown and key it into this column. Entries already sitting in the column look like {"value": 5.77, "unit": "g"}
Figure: {"value": 600, "unit": "g"}
